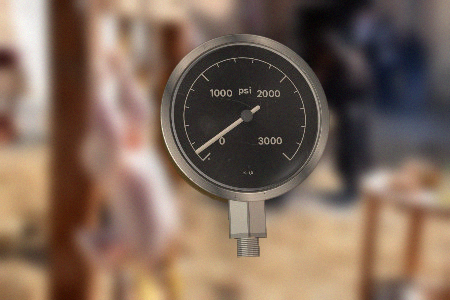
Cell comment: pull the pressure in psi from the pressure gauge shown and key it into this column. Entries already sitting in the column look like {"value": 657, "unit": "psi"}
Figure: {"value": 100, "unit": "psi"}
